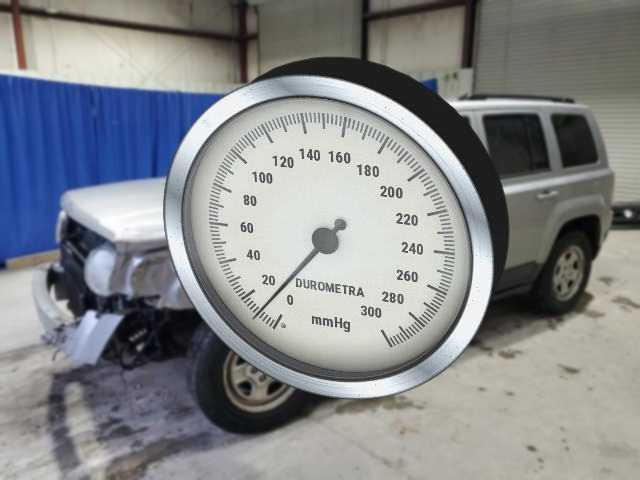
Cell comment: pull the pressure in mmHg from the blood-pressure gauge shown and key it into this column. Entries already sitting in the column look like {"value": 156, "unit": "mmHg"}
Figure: {"value": 10, "unit": "mmHg"}
